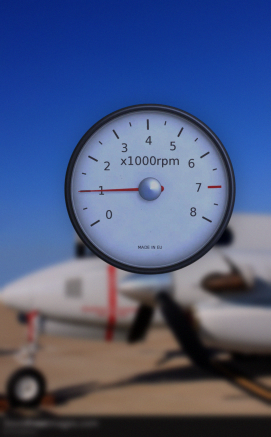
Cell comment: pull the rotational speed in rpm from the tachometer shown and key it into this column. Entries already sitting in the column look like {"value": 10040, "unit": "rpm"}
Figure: {"value": 1000, "unit": "rpm"}
